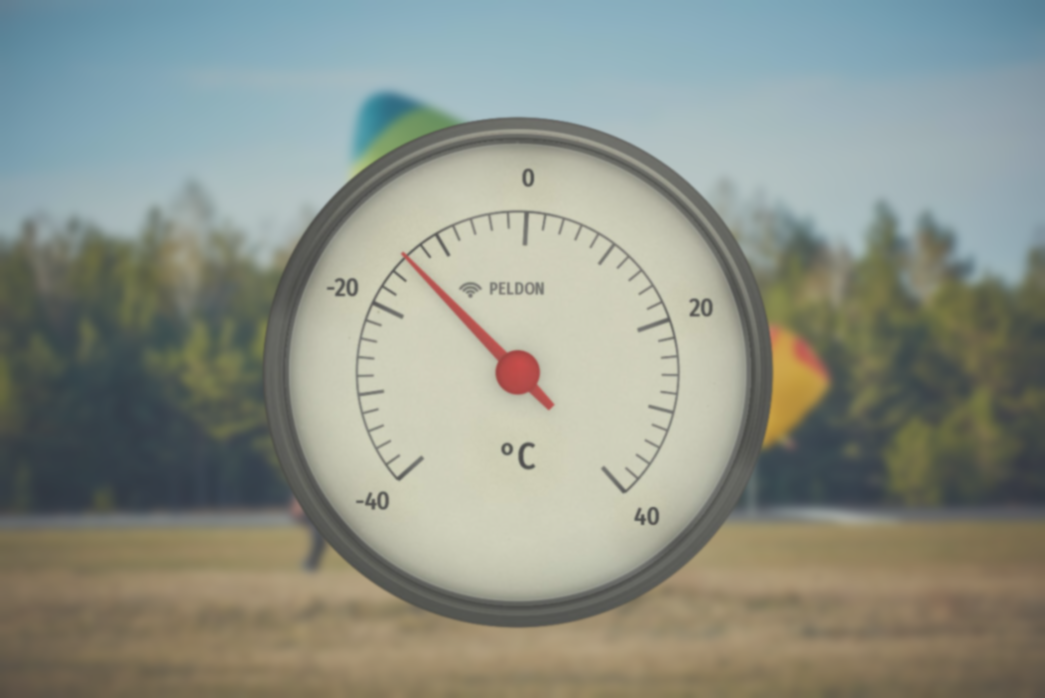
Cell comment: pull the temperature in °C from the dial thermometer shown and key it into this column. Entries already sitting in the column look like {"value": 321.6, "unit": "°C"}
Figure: {"value": -14, "unit": "°C"}
